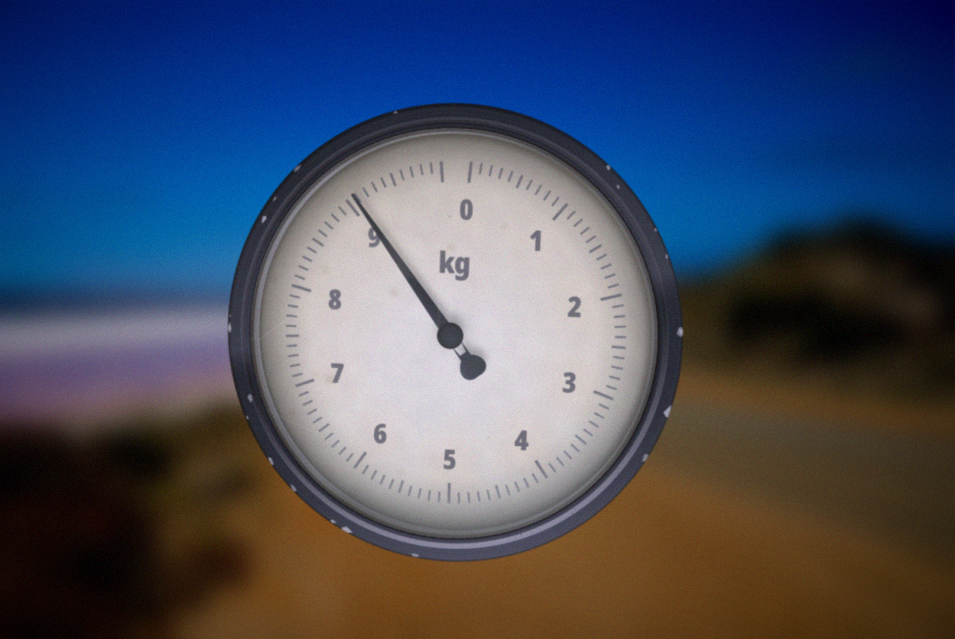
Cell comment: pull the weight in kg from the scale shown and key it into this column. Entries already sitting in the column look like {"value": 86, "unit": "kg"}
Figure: {"value": 9.1, "unit": "kg"}
